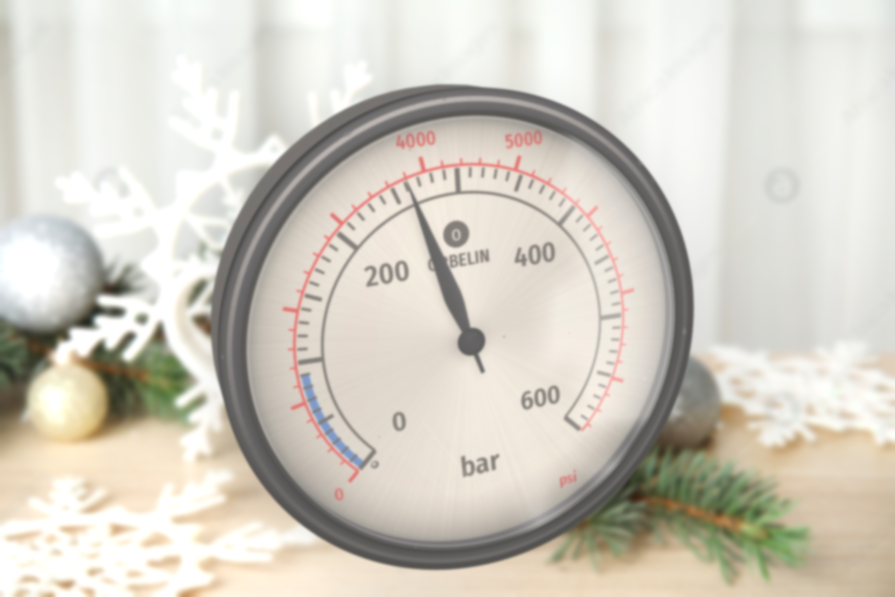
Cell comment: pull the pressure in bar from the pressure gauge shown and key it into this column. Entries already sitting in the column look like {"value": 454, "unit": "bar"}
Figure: {"value": 260, "unit": "bar"}
